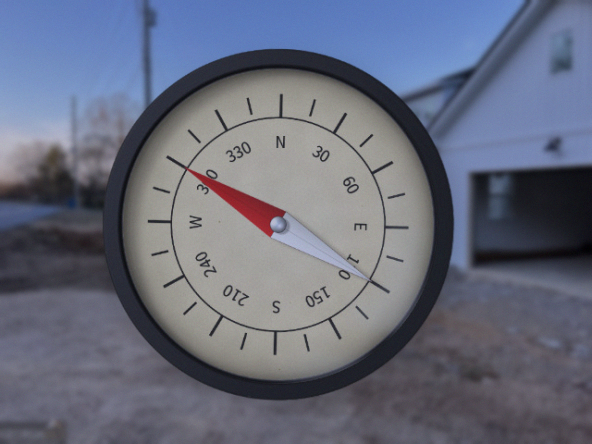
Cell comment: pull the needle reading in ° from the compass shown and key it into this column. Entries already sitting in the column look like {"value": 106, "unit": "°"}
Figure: {"value": 300, "unit": "°"}
